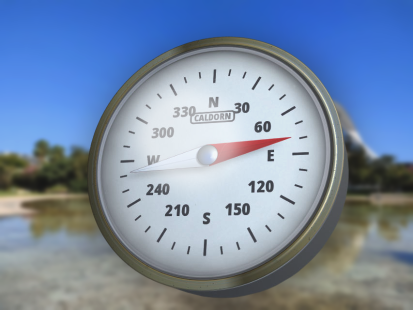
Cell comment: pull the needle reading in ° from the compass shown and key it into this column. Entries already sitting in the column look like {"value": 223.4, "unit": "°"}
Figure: {"value": 80, "unit": "°"}
